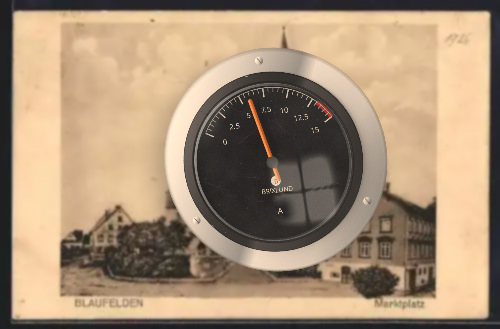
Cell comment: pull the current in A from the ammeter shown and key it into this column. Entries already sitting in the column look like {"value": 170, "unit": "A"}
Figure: {"value": 6, "unit": "A"}
